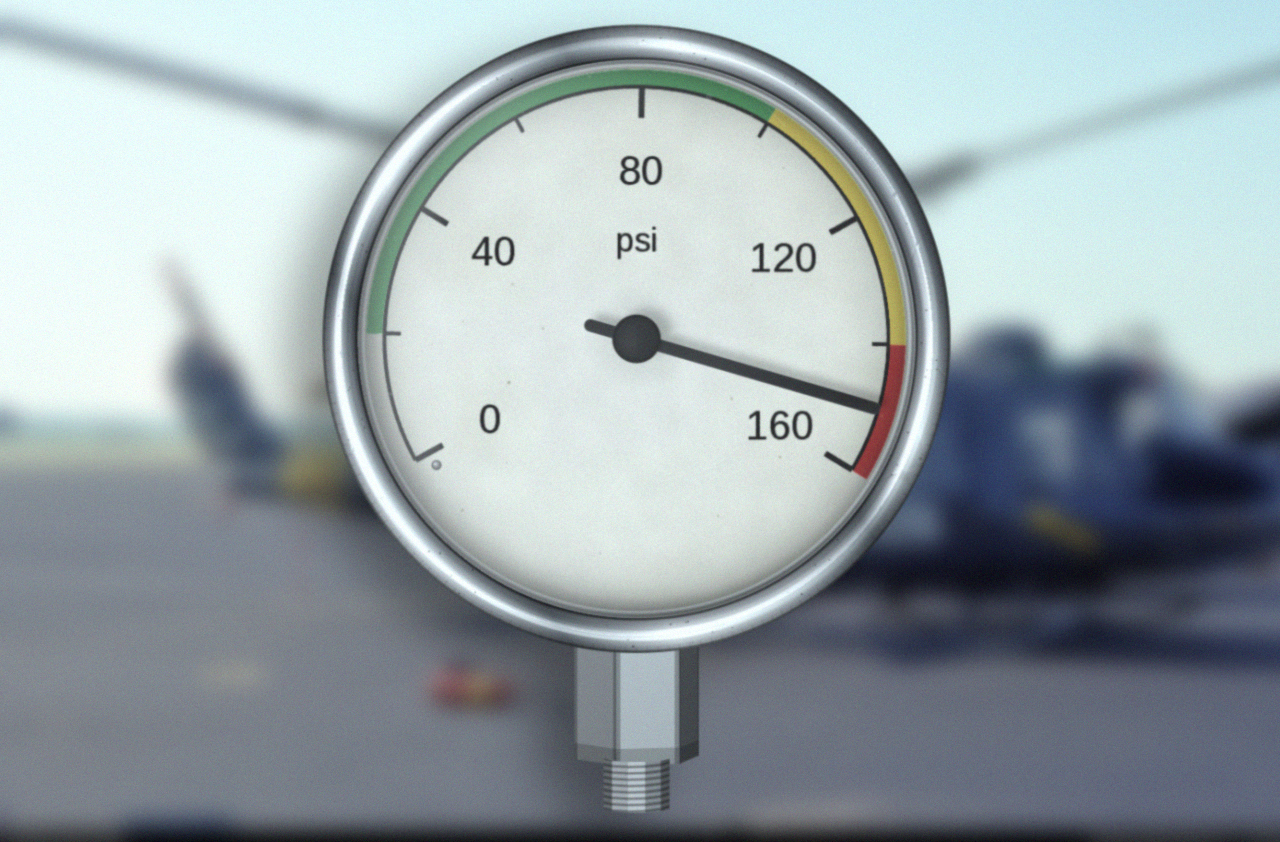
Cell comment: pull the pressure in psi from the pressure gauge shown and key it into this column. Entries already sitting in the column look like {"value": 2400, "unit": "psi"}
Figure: {"value": 150, "unit": "psi"}
